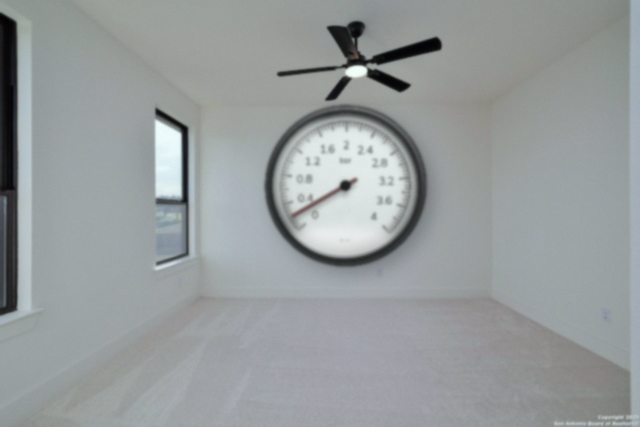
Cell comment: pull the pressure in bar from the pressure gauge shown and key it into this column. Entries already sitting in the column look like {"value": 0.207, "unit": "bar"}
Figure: {"value": 0.2, "unit": "bar"}
